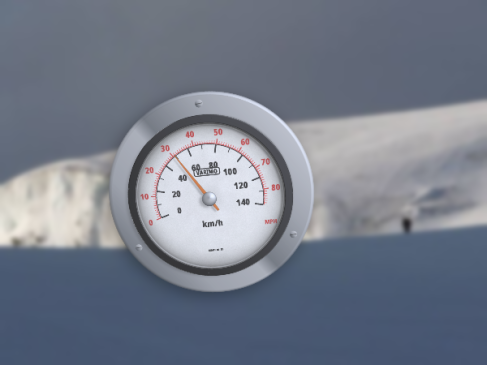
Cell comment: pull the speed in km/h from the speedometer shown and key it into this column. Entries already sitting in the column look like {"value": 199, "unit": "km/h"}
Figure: {"value": 50, "unit": "km/h"}
